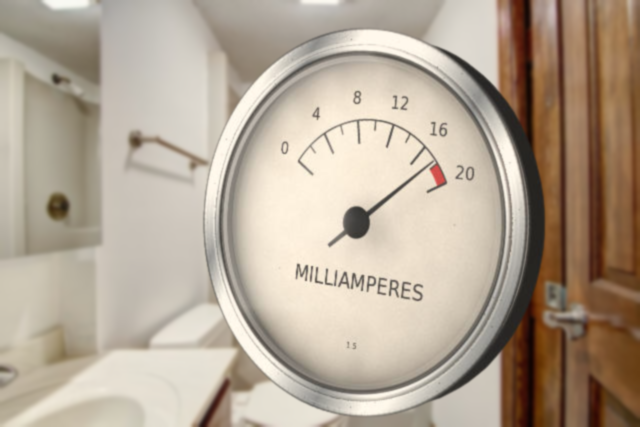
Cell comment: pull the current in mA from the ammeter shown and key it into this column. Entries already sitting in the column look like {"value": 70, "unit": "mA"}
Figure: {"value": 18, "unit": "mA"}
